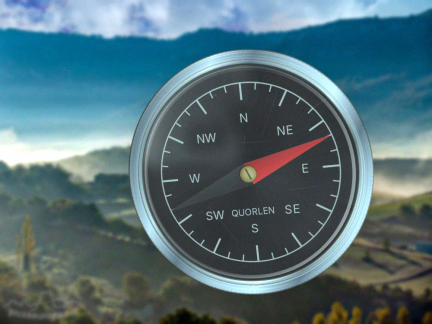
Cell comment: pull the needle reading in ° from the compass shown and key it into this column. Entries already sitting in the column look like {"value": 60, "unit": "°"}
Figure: {"value": 70, "unit": "°"}
